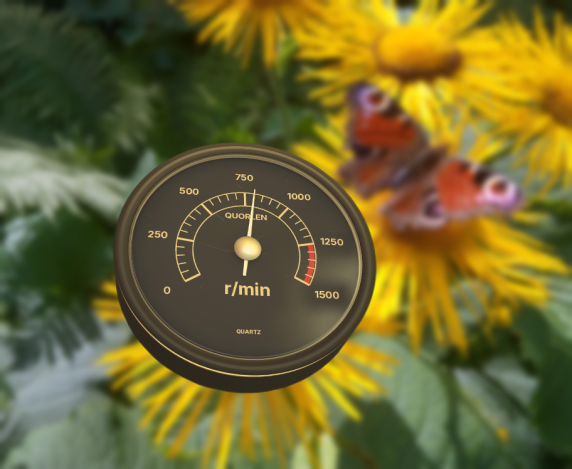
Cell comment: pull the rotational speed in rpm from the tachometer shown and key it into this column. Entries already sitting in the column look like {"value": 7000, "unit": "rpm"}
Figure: {"value": 800, "unit": "rpm"}
